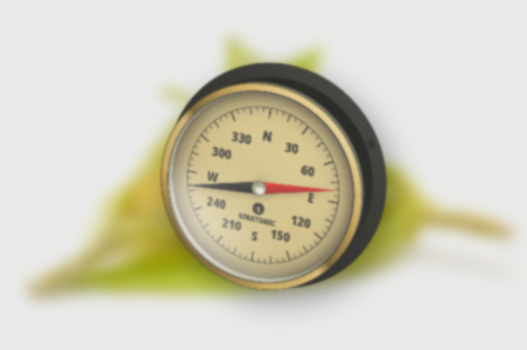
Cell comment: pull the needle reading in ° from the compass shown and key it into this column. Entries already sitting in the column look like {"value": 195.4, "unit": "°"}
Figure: {"value": 80, "unit": "°"}
